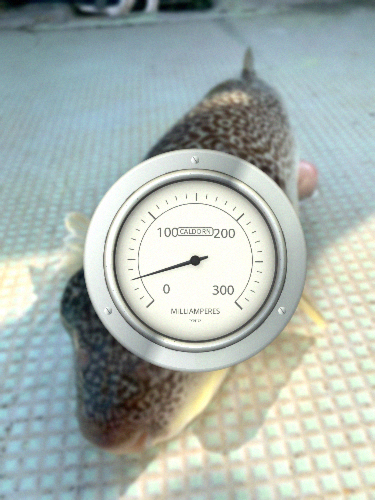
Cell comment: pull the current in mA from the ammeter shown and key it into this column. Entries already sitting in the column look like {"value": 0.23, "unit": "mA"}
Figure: {"value": 30, "unit": "mA"}
